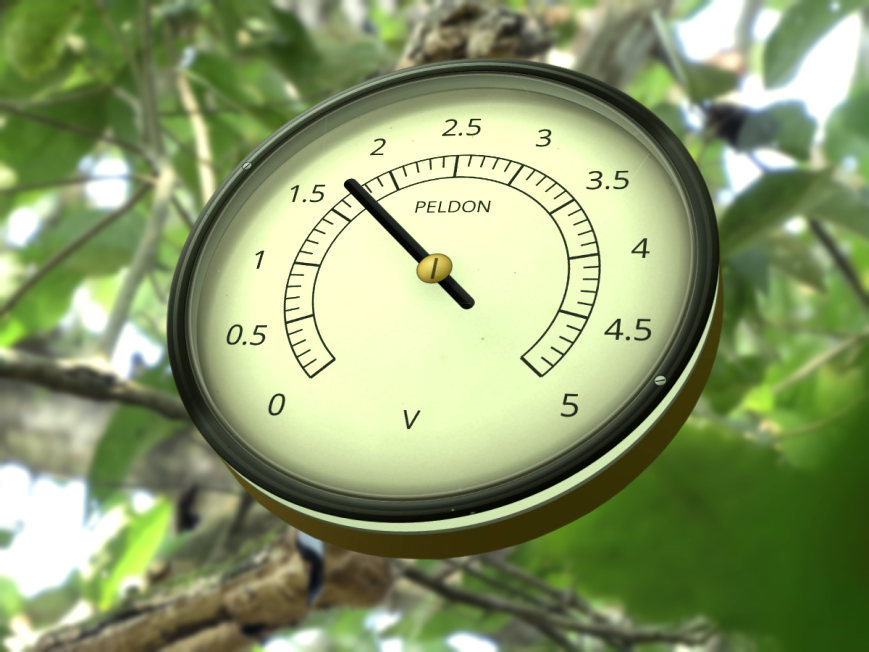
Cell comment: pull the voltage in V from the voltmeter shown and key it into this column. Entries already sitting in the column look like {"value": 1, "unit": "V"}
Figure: {"value": 1.7, "unit": "V"}
